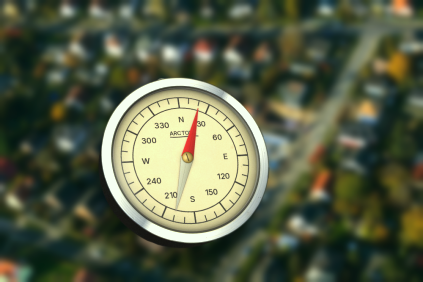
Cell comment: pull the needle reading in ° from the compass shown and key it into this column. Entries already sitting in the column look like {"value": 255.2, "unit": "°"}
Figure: {"value": 20, "unit": "°"}
